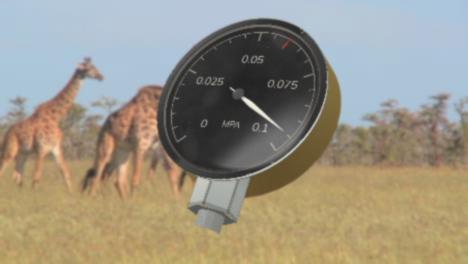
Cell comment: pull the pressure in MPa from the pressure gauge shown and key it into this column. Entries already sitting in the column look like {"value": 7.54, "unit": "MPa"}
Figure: {"value": 0.095, "unit": "MPa"}
